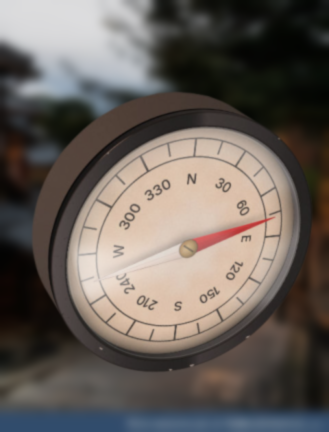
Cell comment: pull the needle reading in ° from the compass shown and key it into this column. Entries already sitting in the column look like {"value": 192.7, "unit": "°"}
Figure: {"value": 75, "unit": "°"}
